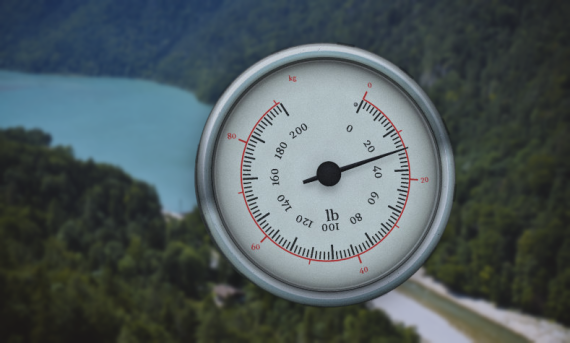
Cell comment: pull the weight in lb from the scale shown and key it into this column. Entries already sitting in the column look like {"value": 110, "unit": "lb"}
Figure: {"value": 30, "unit": "lb"}
